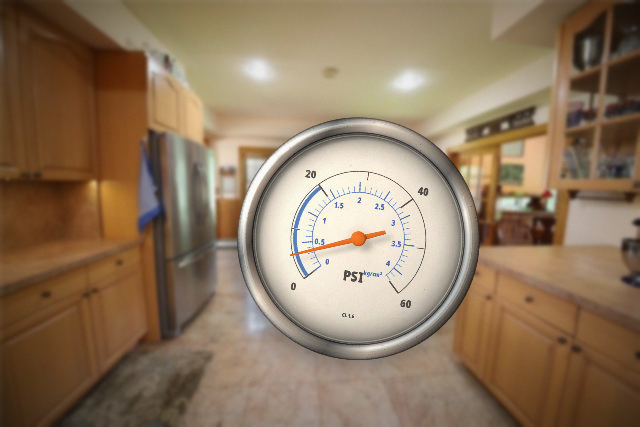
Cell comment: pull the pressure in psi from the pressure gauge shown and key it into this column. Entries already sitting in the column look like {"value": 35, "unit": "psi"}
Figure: {"value": 5, "unit": "psi"}
